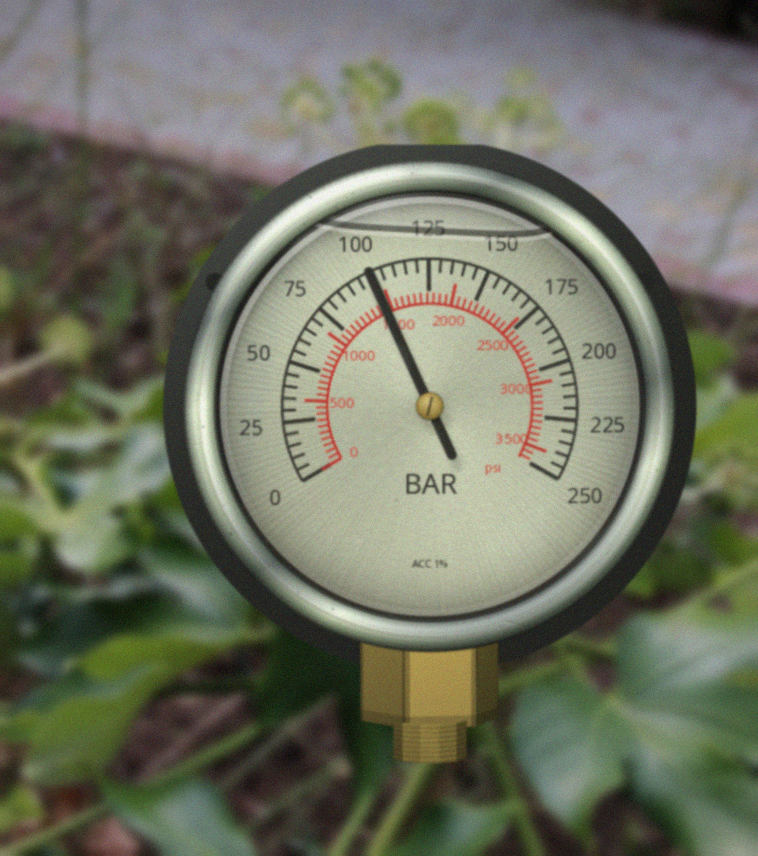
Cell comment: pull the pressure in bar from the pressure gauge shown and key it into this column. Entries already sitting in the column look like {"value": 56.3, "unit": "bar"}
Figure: {"value": 100, "unit": "bar"}
